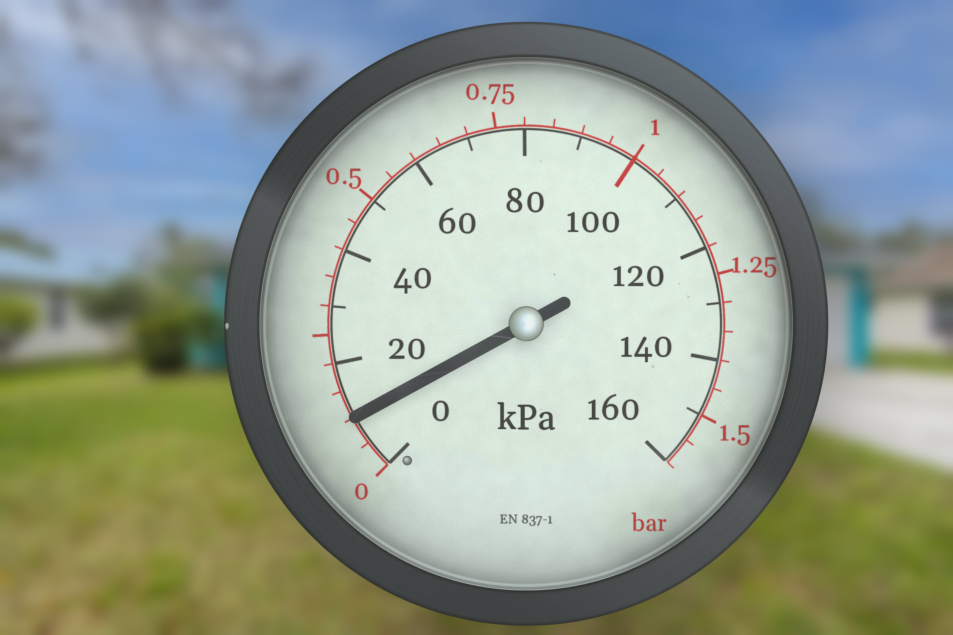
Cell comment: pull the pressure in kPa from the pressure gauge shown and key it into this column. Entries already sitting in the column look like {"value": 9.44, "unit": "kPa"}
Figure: {"value": 10, "unit": "kPa"}
